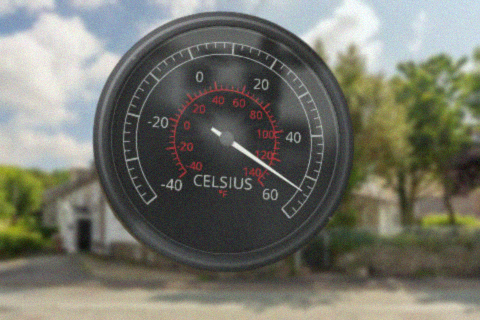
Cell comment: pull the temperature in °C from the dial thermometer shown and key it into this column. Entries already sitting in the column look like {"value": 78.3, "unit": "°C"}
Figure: {"value": 54, "unit": "°C"}
